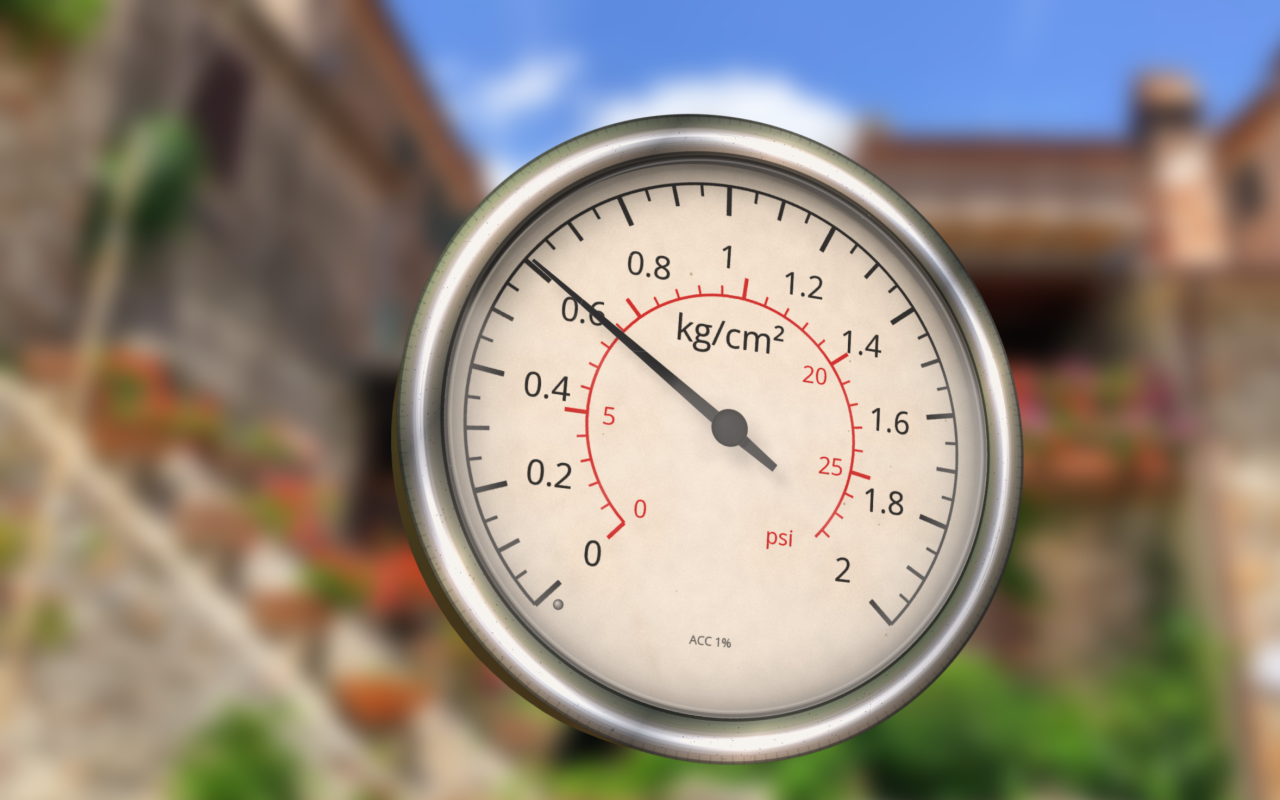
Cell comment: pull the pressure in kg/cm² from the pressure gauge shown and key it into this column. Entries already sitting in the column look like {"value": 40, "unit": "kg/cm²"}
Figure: {"value": 0.6, "unit": "kg/cm²"}
